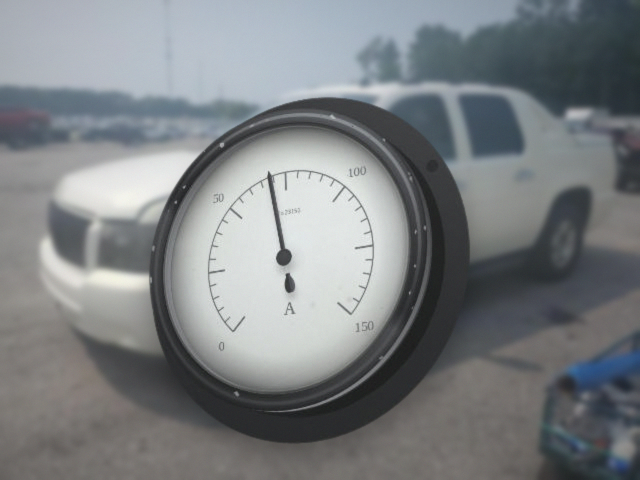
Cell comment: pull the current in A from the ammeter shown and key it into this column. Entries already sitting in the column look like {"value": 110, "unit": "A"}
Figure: {"value": 70, "unit": "A"}
